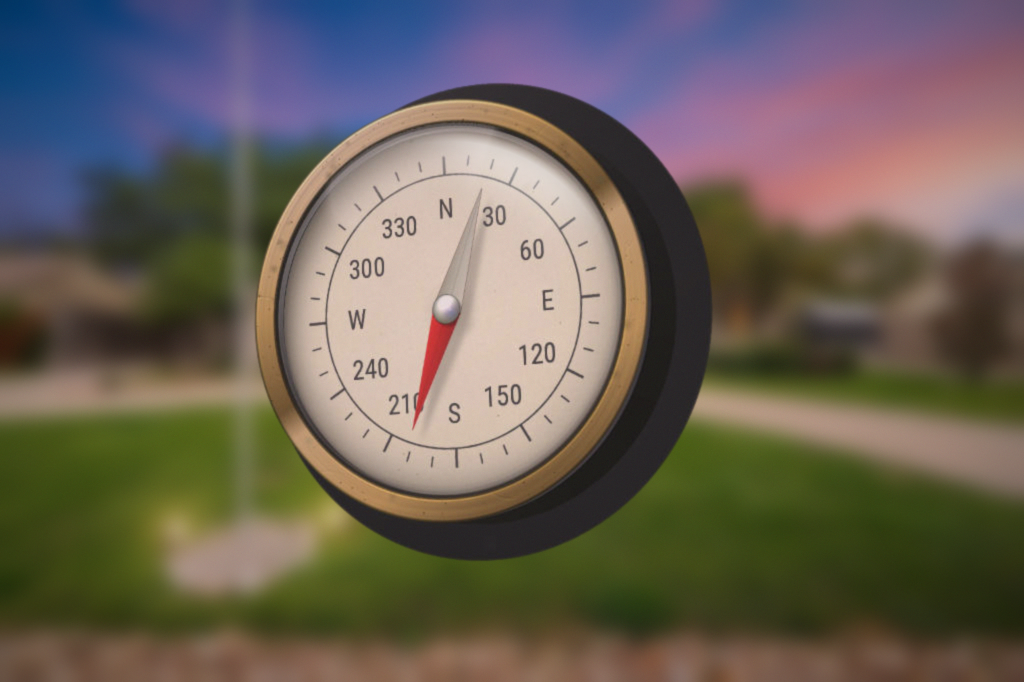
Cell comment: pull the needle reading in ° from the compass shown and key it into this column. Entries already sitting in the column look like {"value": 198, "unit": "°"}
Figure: {"value": 200, "unit": "°"}
